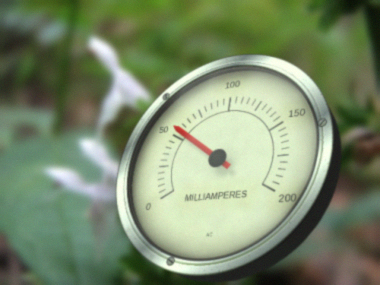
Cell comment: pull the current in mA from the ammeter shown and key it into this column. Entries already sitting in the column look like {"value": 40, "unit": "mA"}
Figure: {"value": 55, "unit": "mA"}
